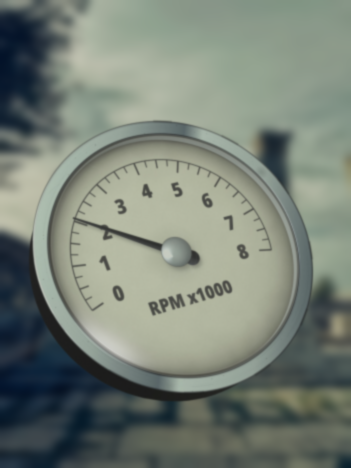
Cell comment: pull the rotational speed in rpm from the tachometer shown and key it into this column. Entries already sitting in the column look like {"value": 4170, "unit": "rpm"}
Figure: {"value": 2000, "unit": "rpm"}
